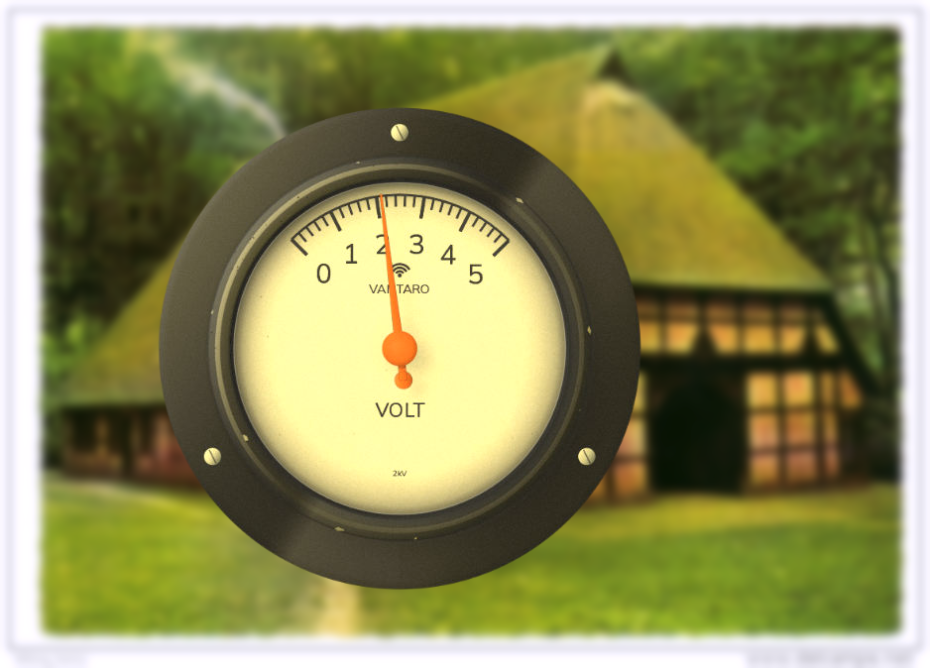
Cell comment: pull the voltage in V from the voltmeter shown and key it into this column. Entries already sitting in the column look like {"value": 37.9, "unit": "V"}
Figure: {"value": 2.1, "unit": "V"}
